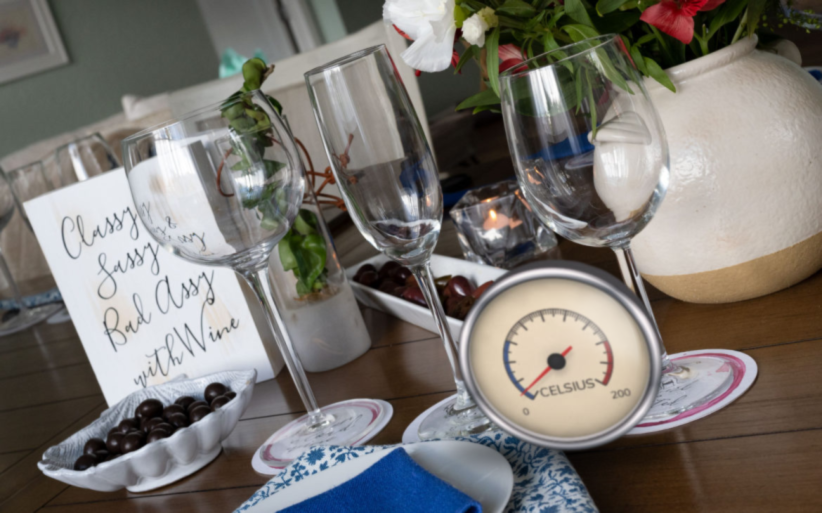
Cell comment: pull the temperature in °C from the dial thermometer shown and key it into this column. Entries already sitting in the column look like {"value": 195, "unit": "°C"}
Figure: {"value": 10, "unit": "°C"}
